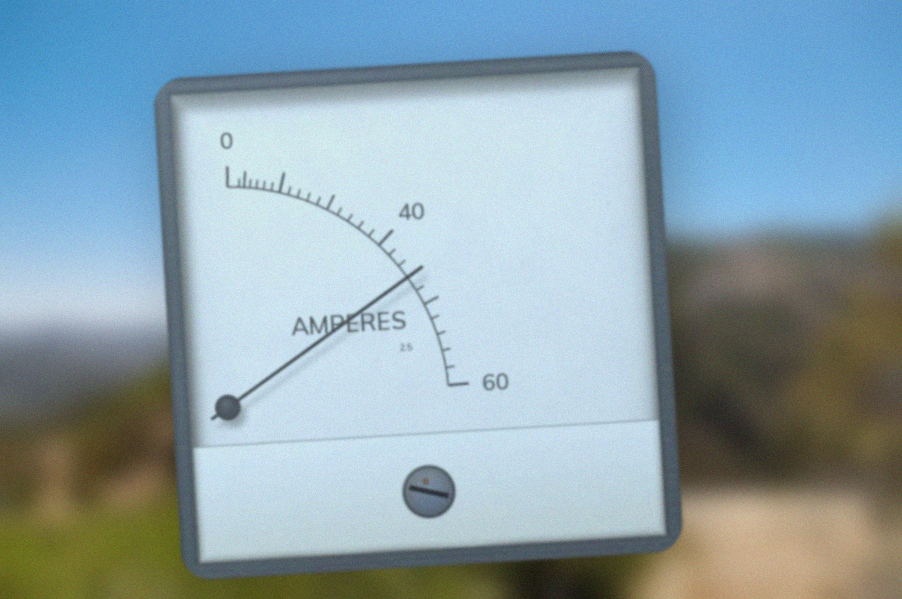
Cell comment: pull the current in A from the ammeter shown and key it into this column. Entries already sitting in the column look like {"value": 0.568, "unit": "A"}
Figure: {"value": 46, "unit": "A"}
